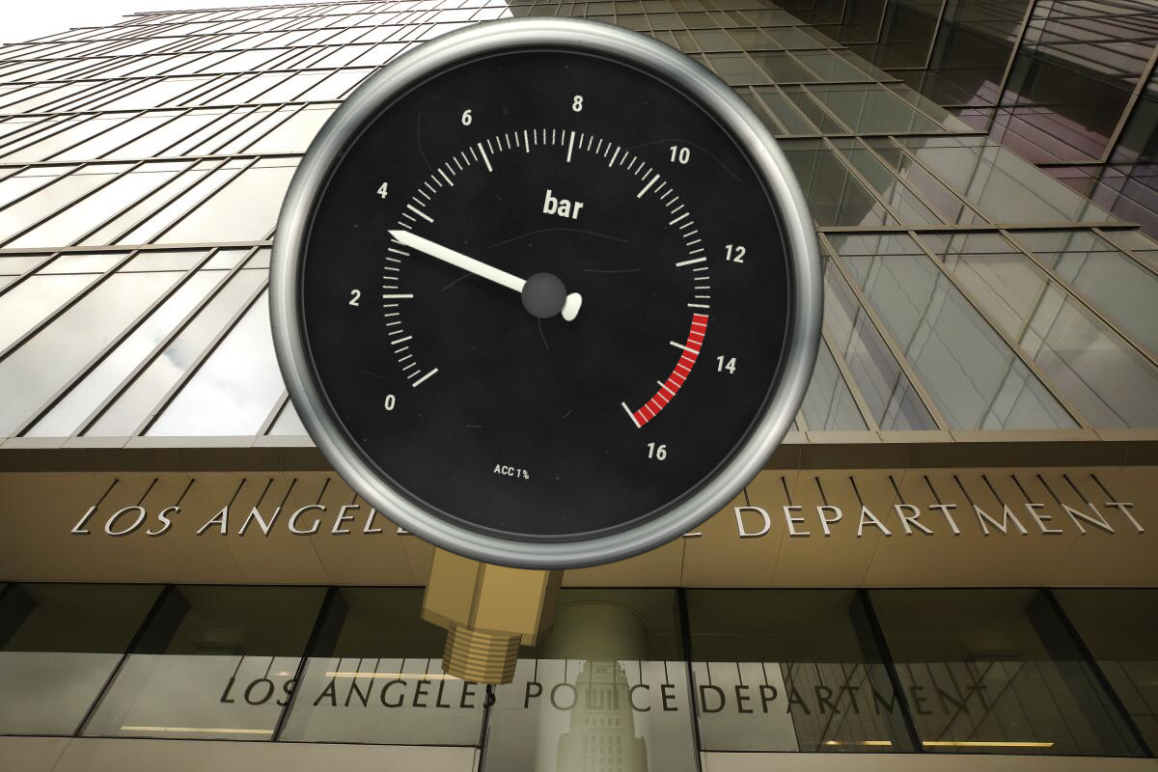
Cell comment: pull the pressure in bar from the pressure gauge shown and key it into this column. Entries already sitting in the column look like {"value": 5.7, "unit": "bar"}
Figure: {"value": 3.4, "unit": "bar"}
